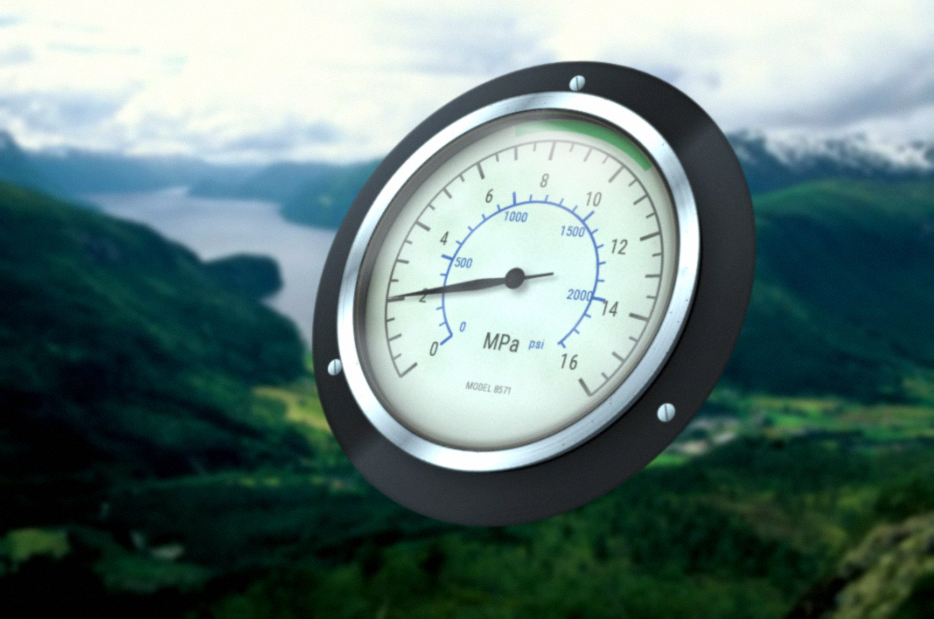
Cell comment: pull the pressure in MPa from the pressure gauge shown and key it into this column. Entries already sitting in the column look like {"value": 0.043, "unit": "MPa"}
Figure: {"value": 2, "unit": "MPa"}
